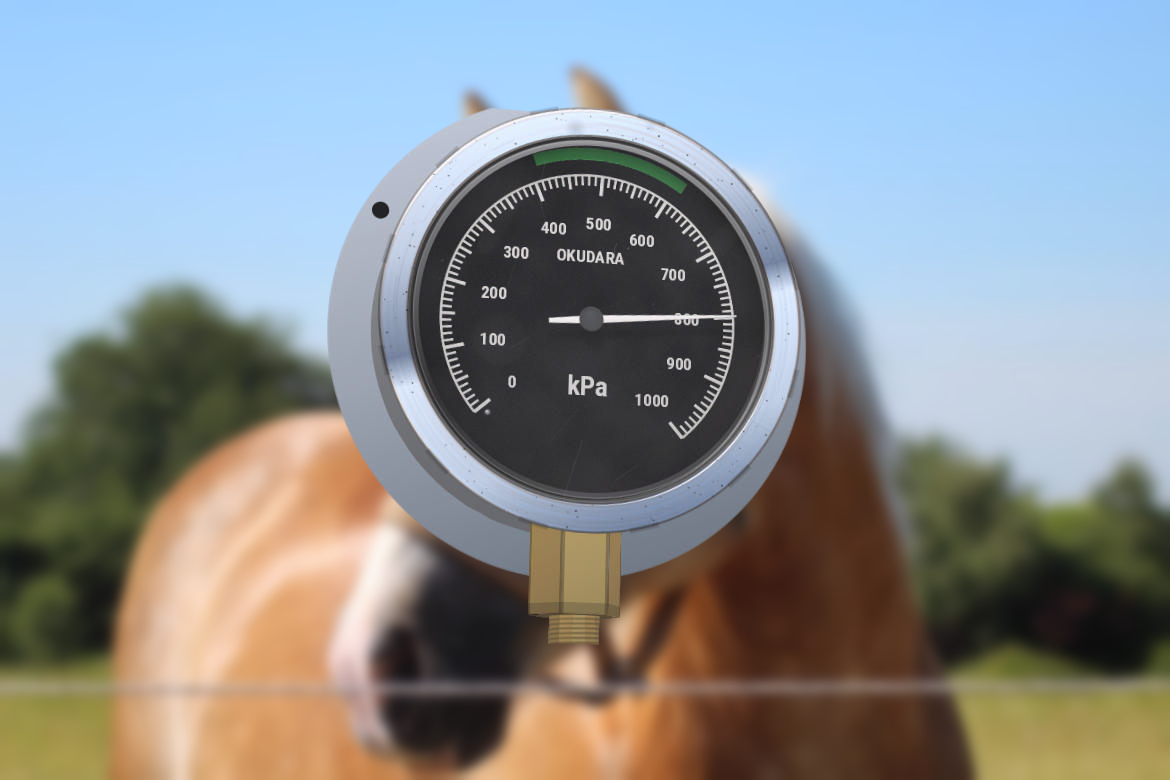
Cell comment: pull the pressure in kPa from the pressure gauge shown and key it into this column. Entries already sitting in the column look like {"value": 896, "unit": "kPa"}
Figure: {"value": 800, "unit": "kPa"}
